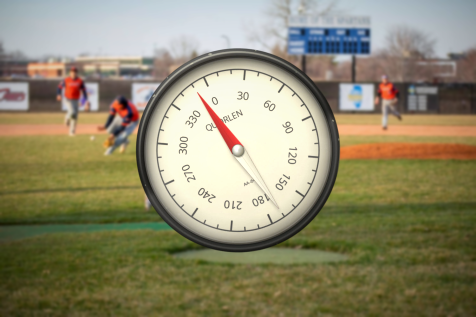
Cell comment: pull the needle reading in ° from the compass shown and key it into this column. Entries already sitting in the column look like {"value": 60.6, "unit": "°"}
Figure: {"value": 350, "unit": "°"}
